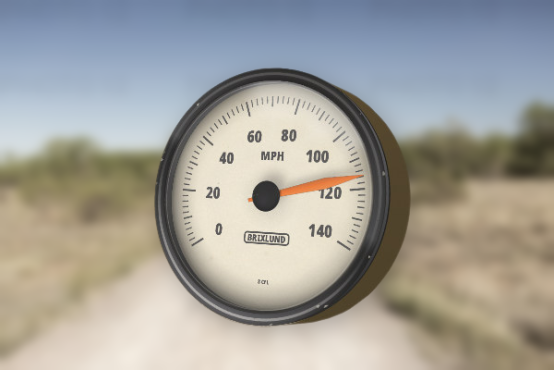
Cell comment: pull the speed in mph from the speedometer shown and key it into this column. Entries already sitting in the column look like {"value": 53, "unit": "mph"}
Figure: {"value": 116, "unit": "mph"}
